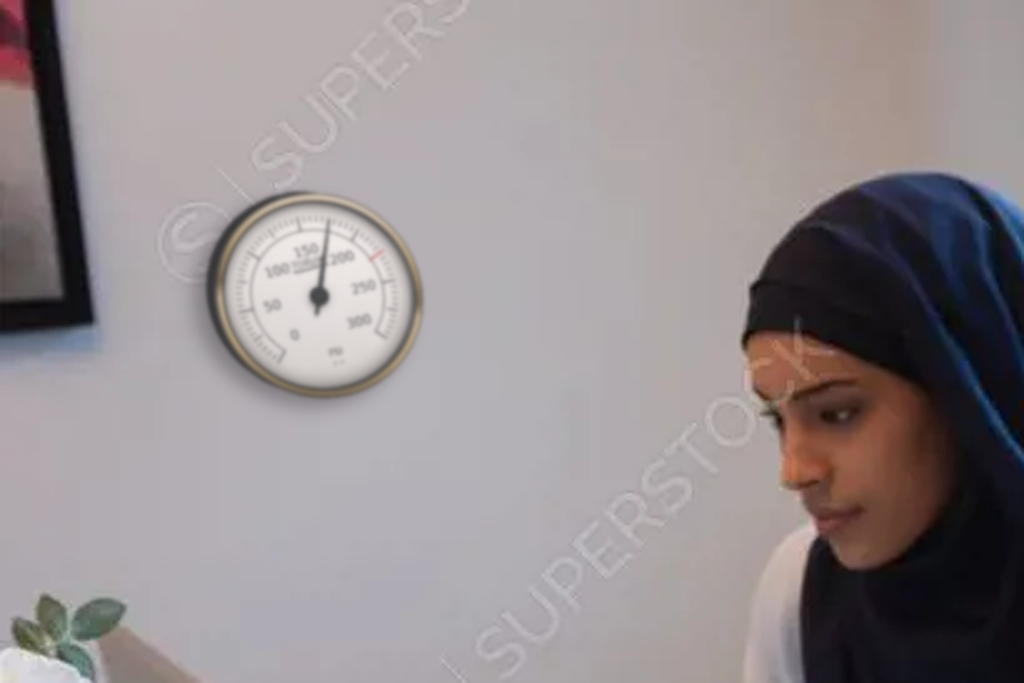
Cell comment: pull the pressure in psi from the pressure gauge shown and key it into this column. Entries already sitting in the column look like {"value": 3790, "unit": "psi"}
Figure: {"value": 175, "unit": "psi"}
